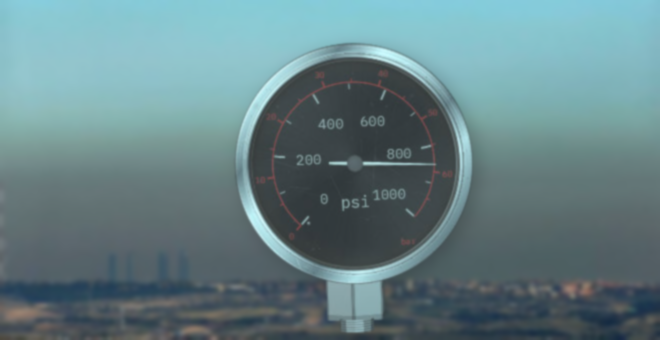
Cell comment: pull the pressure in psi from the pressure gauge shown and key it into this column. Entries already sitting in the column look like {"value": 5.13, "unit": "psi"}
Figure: {"value": 850, "unit": "psi"}
